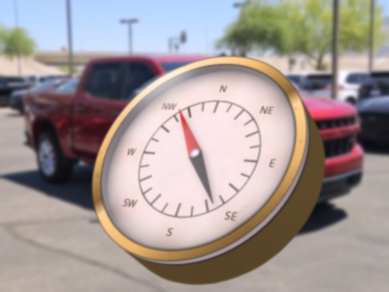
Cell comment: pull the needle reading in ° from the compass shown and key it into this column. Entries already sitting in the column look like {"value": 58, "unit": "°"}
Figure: {"value": 322.5, "unit": "°"}
